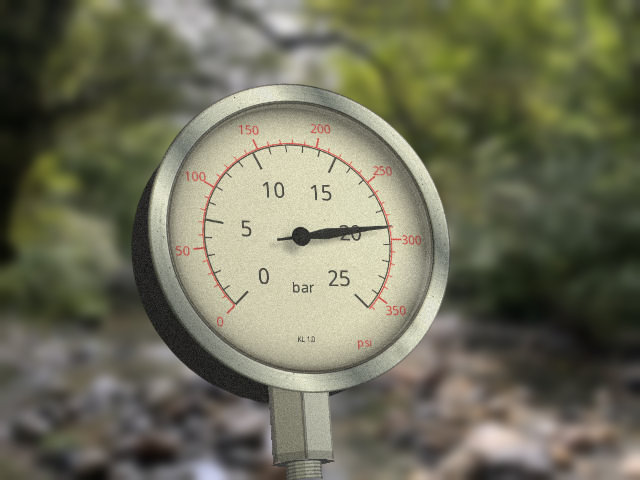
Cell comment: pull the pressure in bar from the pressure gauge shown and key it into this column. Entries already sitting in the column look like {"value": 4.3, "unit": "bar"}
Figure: {"value": 20, "unit": "bar"}
